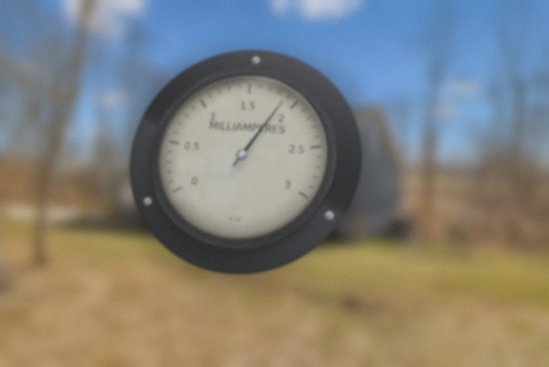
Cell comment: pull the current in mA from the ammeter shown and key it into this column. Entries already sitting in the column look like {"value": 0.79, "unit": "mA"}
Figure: {"value": 1.9, "unit": "mA"}
